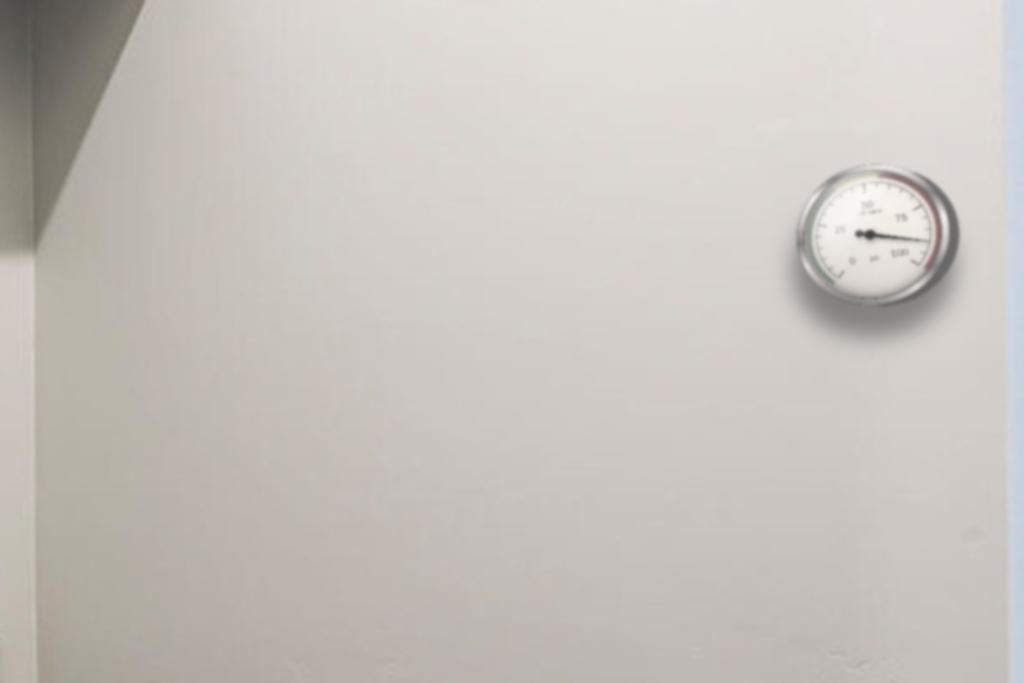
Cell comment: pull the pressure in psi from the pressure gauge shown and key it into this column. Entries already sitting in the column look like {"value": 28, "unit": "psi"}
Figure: {"value": 90, "unit": "psi"}
